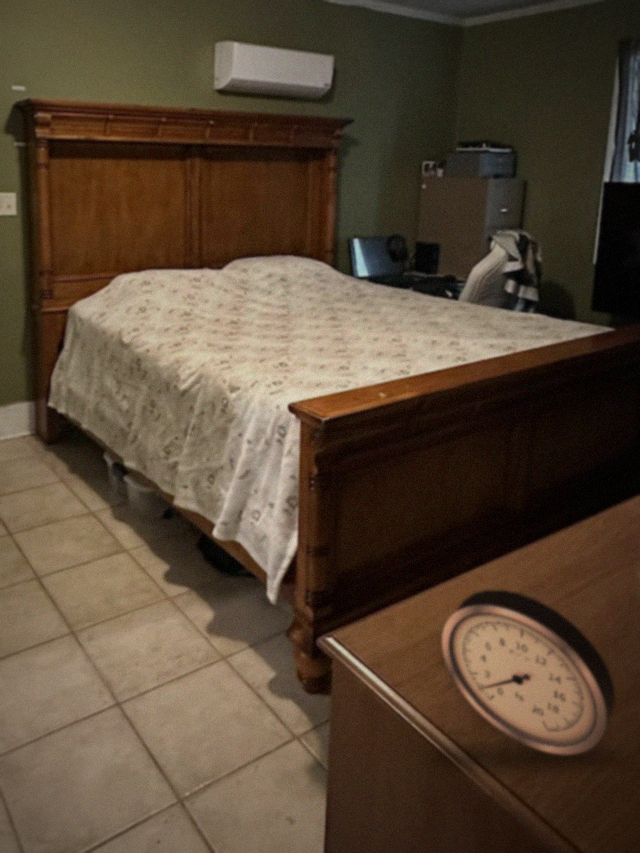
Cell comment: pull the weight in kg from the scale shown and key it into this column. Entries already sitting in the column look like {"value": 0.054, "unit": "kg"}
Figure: {"value": 1, "unit": "kg"}
